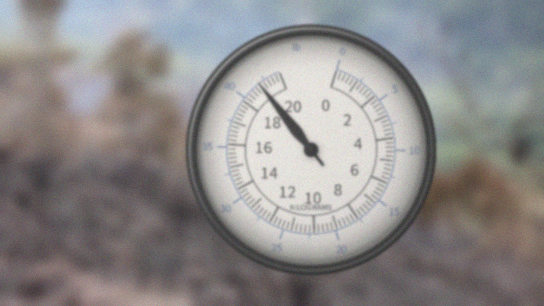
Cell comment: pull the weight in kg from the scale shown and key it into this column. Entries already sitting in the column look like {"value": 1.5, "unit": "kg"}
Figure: {"value": 19, "unit": "kg"}
